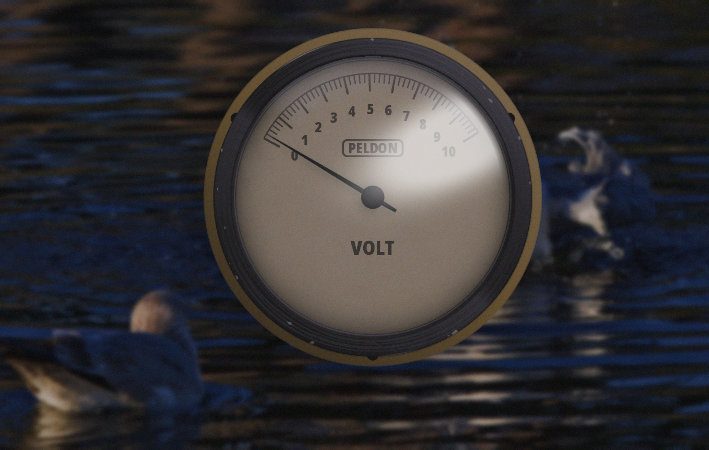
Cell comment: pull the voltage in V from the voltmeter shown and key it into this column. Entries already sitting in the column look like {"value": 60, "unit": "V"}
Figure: {"value": 0.2, "unit": "V"}
